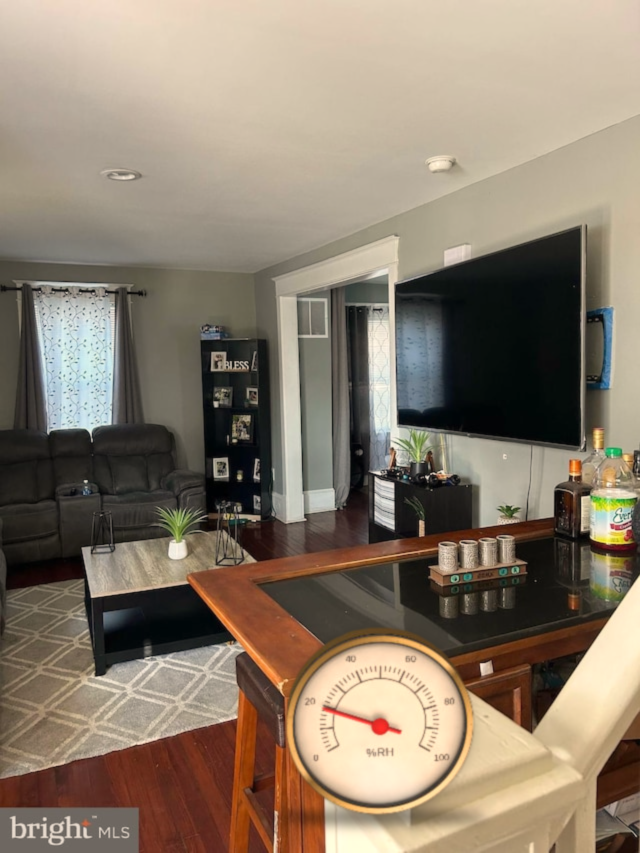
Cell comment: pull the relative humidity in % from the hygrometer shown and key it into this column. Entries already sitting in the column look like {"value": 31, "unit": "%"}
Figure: {"value": 20, "unit": "%"}
